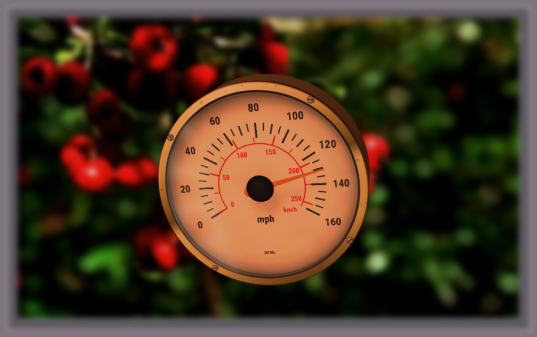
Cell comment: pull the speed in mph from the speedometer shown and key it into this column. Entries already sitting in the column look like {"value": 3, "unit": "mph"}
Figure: {"value": 130, "unit": "mph"}
